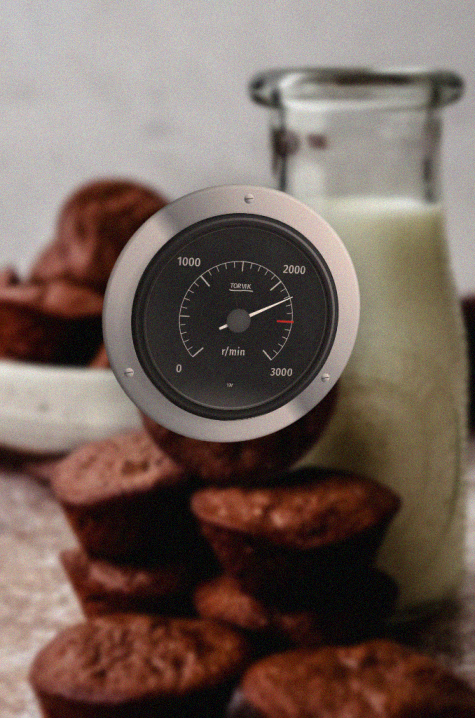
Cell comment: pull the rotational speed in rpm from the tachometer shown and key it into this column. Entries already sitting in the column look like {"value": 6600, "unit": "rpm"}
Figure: {"value": 2200, "unit": "rpm"}
